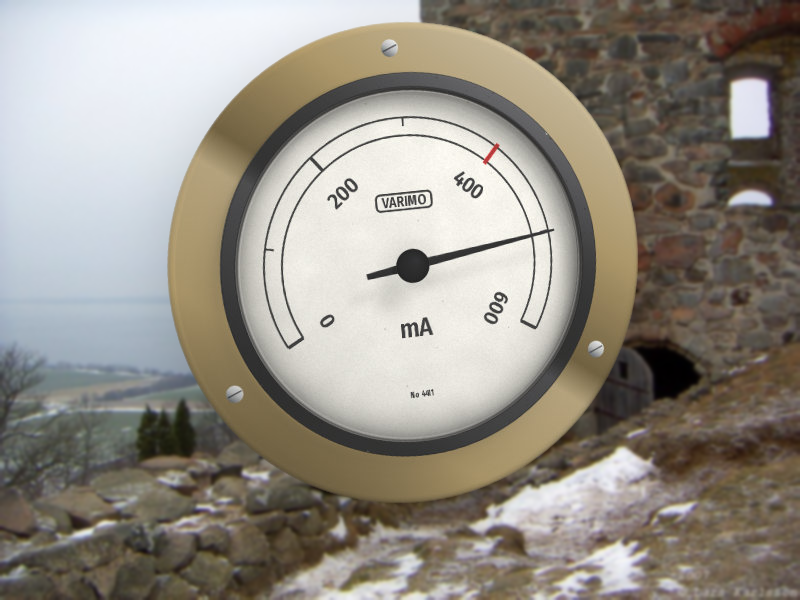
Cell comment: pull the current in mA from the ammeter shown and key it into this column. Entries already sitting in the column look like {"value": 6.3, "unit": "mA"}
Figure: {"value": 500, "unit": "mA"}
